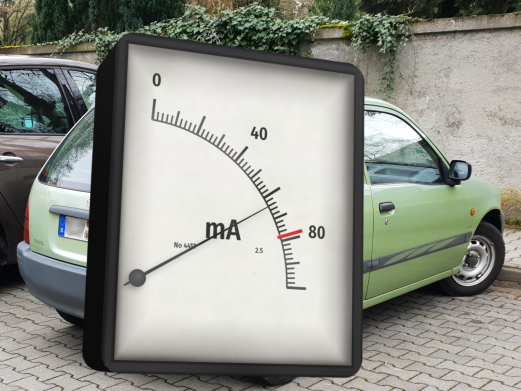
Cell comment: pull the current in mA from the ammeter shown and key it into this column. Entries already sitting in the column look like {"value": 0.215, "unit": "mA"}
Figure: {"value": 64, "unit": "mA"}
